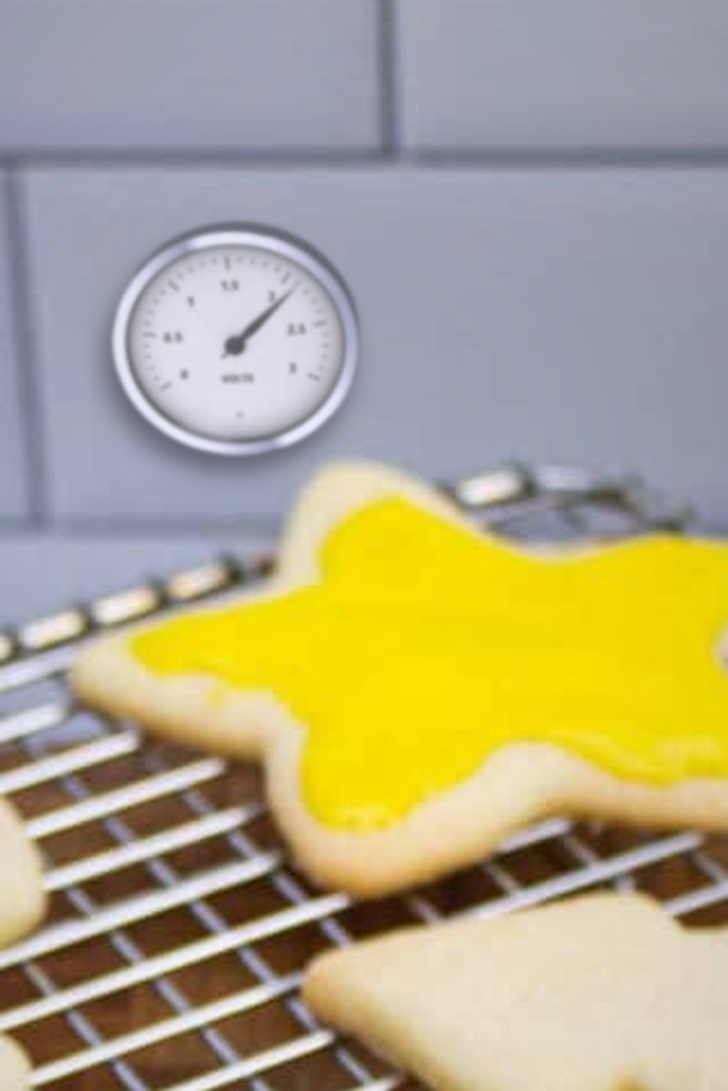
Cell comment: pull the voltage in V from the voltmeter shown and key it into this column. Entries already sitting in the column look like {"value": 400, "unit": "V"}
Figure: {"value": 2.1, "unit": "V"}
